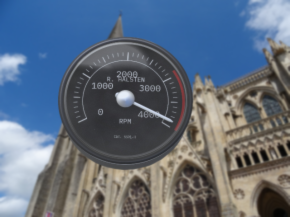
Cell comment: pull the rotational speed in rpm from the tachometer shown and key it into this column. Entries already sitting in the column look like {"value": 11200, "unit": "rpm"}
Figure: {"value": 3900, "unit": "rpm"}
